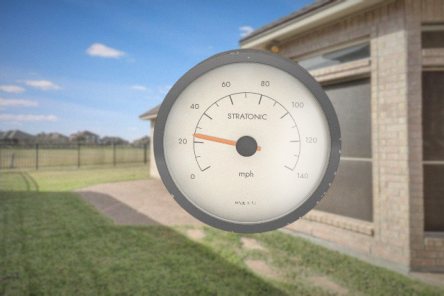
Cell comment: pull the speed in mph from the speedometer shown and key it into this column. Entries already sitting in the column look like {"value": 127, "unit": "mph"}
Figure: {"value": 25, "unit": "mph"}
